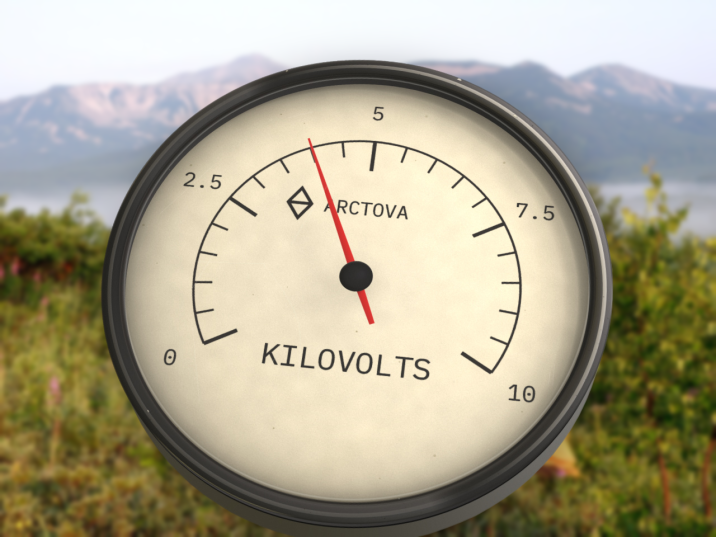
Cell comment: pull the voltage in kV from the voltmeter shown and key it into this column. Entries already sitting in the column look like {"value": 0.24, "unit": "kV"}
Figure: {"value": 4, "unit": "kV"}
